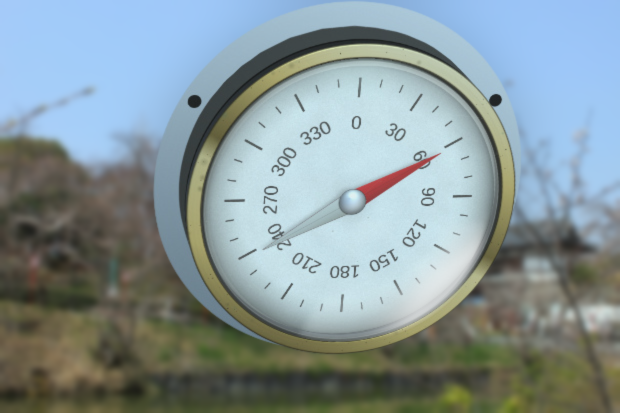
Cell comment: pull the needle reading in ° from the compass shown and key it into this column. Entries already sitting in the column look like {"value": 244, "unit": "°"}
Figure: {"value": 60, "unit": "°"}
